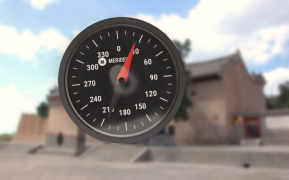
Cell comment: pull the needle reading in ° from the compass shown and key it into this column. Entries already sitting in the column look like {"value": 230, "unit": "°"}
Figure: {"value": 25, "unit": "°"}
